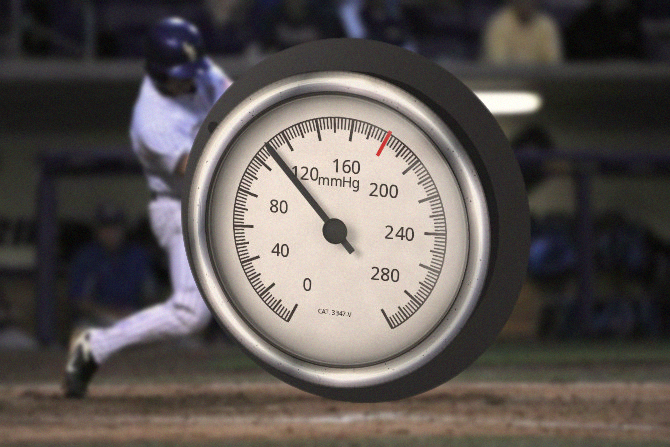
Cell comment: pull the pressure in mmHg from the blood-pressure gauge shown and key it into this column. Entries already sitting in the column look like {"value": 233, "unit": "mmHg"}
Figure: {"value": 110, "unit": "mmHg"}
